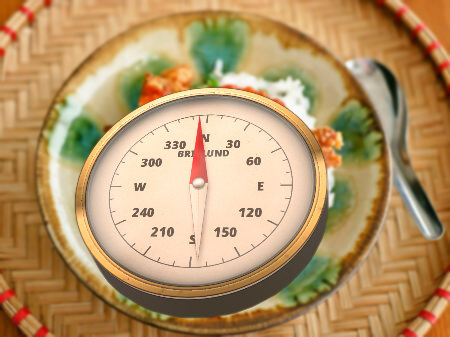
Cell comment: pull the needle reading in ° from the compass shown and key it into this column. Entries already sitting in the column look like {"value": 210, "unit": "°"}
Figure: {"value": 355, "unit": "°"}
